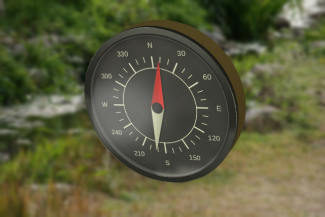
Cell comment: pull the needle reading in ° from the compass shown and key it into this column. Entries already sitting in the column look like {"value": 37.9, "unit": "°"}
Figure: {"value": 10, "unit": "°"}
